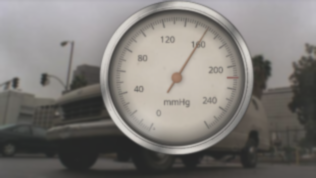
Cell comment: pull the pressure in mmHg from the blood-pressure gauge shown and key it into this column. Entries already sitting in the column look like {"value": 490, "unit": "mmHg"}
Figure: {"value": 160, "unit": "mmHg"}
